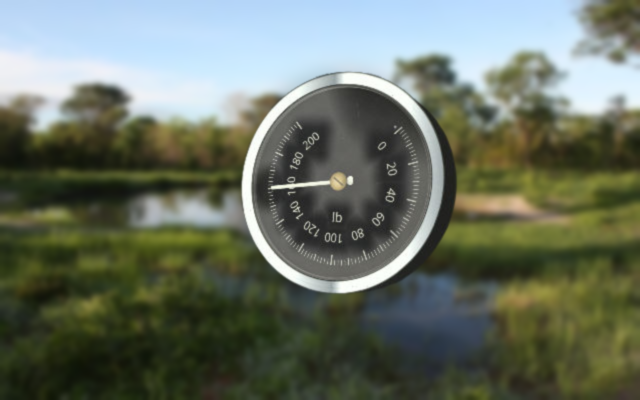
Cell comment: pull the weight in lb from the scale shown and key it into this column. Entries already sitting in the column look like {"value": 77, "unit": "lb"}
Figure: {"value": 160, "unit": "lb"}
